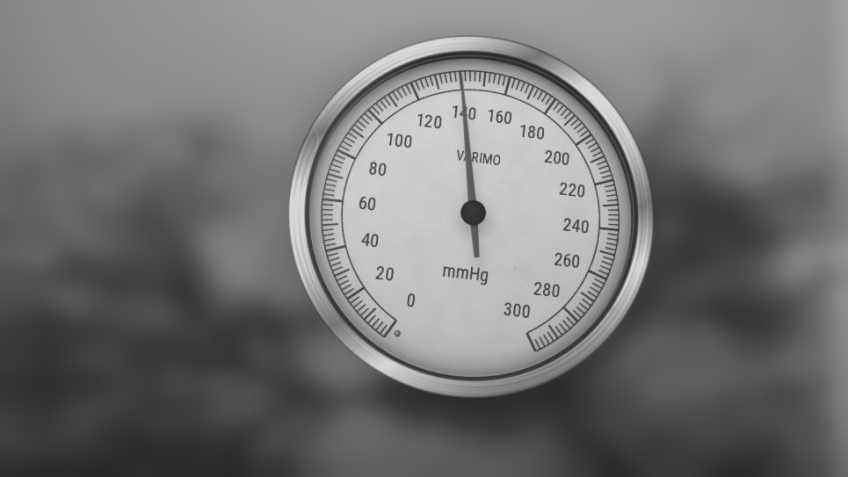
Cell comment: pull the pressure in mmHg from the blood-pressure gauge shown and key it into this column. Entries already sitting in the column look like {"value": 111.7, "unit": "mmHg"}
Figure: {"value": 140, "unit": "mmHg"}
